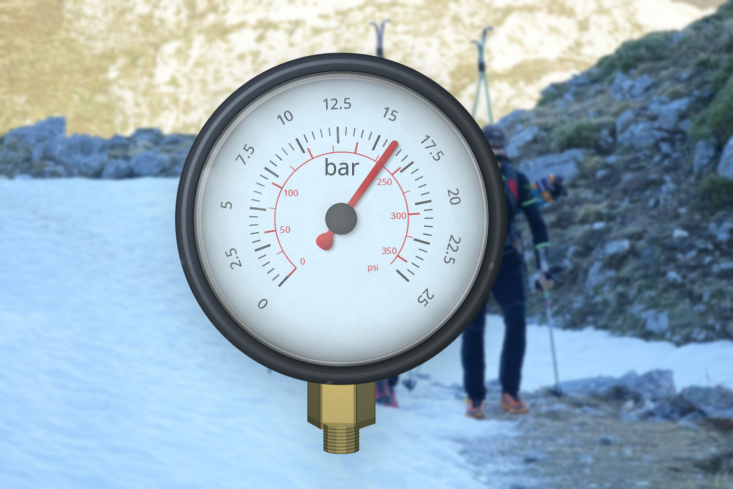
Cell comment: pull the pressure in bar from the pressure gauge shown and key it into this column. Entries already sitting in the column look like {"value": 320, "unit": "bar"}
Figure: {"value": 16, "unit": "bar"}
